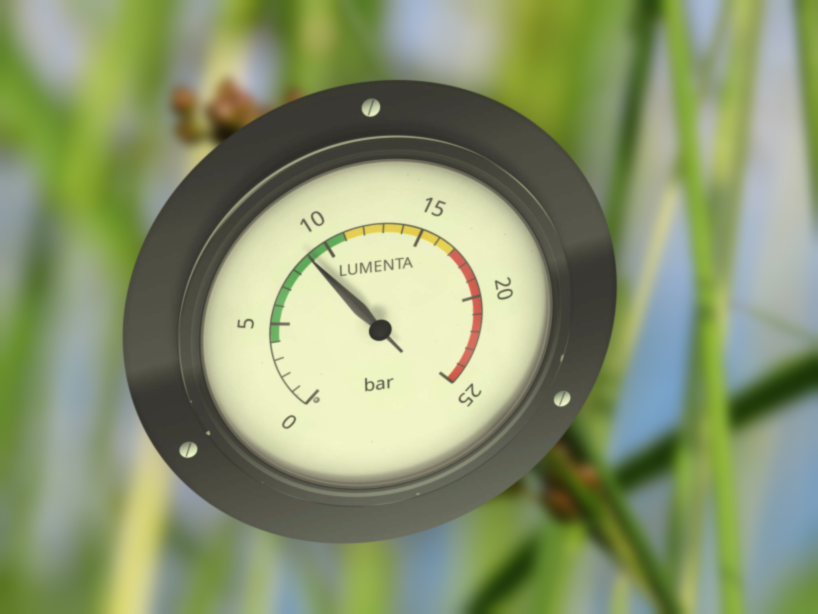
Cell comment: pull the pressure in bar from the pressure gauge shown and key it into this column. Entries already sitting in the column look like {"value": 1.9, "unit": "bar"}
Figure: {"value": 9, "unit": "bar"}
